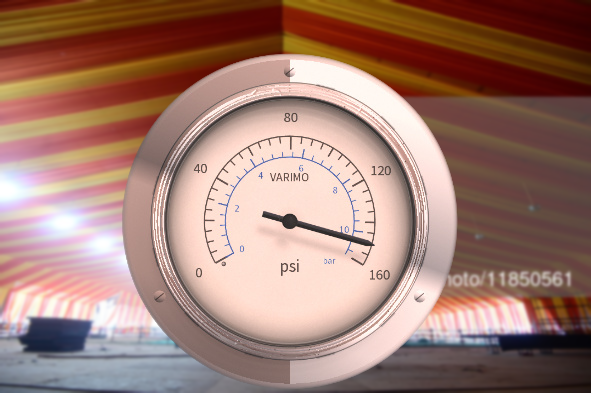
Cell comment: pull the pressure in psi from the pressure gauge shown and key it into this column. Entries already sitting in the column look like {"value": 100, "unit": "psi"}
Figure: {"value": 150, "unit": "psi"}
